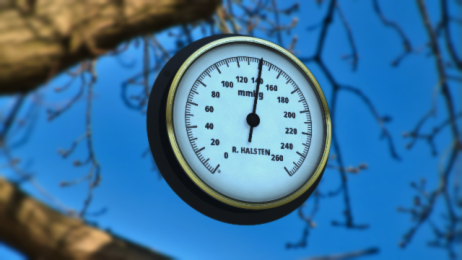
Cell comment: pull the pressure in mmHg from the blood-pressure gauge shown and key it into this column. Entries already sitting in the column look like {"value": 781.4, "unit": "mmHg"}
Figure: {"value": 140, "unit": "mmHg"}
